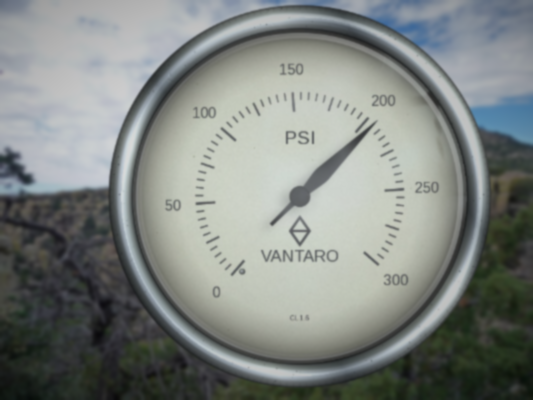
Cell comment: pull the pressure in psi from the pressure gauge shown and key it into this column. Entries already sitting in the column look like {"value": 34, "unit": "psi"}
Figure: {"value": 205, "unit": "psi"}
